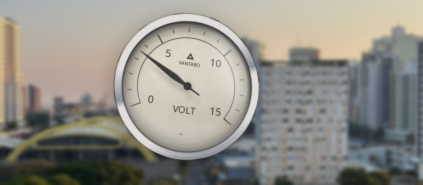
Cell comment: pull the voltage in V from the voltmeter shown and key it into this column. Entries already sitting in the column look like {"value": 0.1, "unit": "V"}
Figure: {"value": 3.5, "unit": "V"}
